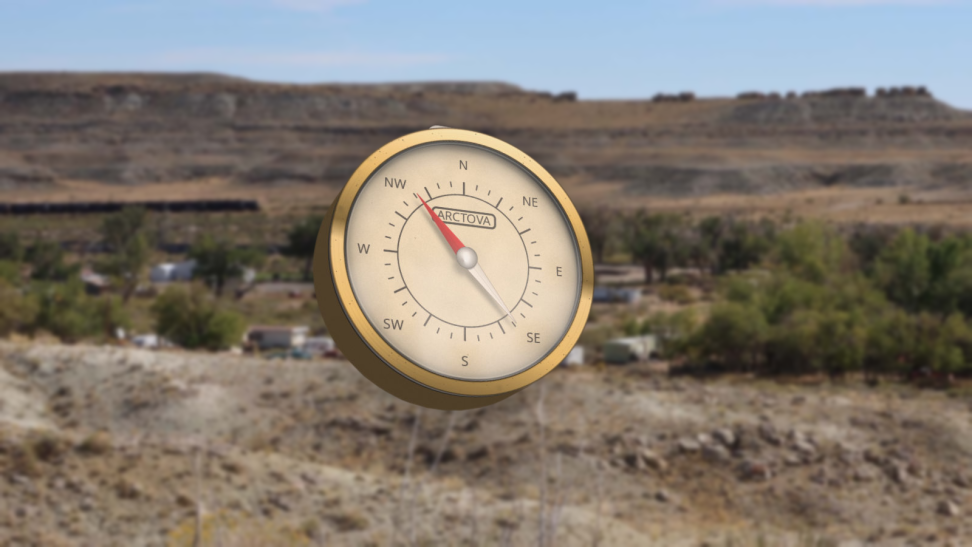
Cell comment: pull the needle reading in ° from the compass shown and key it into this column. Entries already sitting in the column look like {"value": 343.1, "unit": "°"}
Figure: {"value": 320, "unit": "°"}
